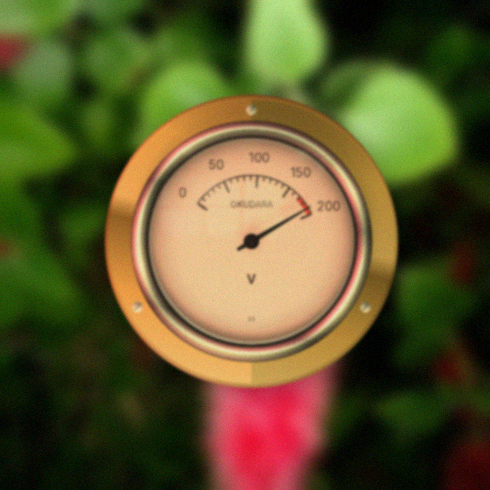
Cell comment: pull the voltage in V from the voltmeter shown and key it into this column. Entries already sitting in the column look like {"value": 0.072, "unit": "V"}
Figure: {"value": 190, "unit": "V"}
